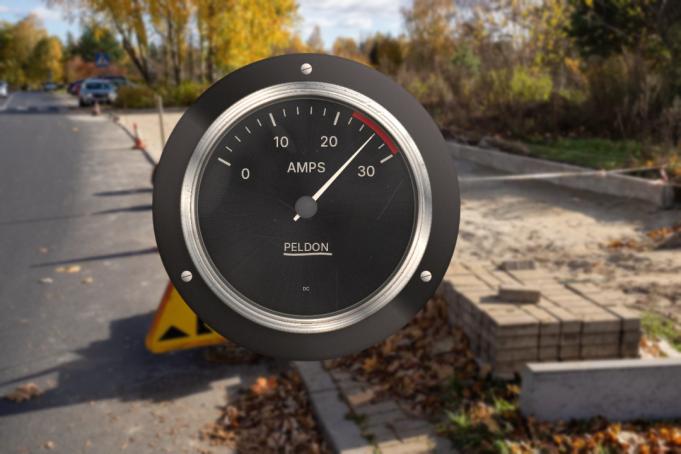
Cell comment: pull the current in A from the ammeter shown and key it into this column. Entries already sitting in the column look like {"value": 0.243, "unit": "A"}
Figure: {"value": 26, "unit": "A"}
